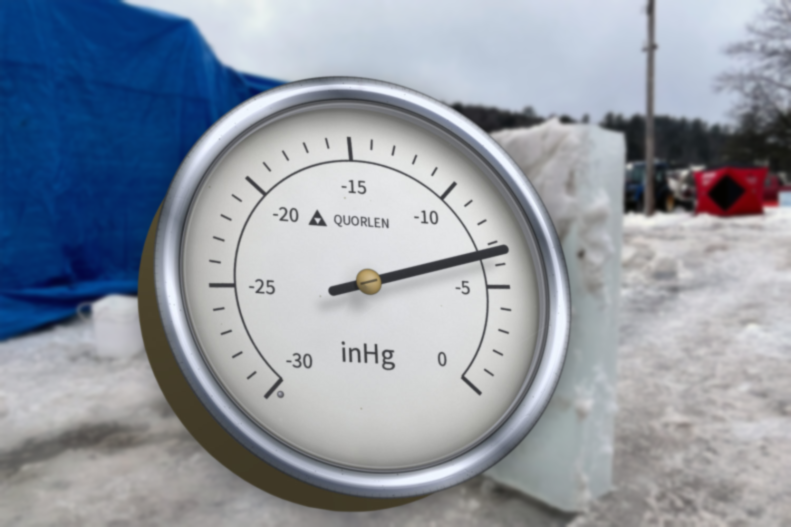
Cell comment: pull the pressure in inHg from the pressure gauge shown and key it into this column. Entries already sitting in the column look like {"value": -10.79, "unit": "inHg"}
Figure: {"value": -6.5, "unit": "inHg"}
